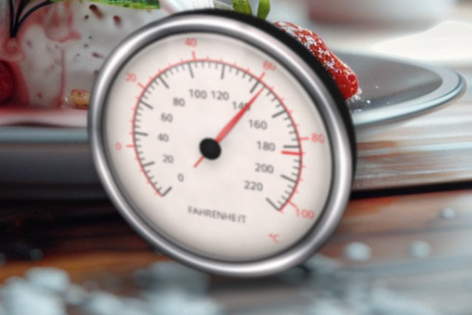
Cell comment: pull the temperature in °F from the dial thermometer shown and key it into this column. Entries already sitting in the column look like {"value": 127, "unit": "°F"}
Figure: {"value": 144, "unit": "°F"}
